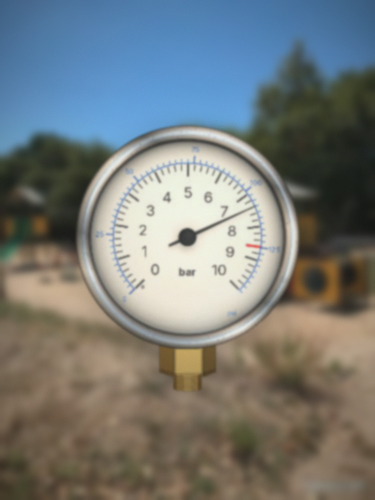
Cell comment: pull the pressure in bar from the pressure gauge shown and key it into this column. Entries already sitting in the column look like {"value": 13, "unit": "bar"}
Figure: {"value": 7.4, "unit": "bar"}
